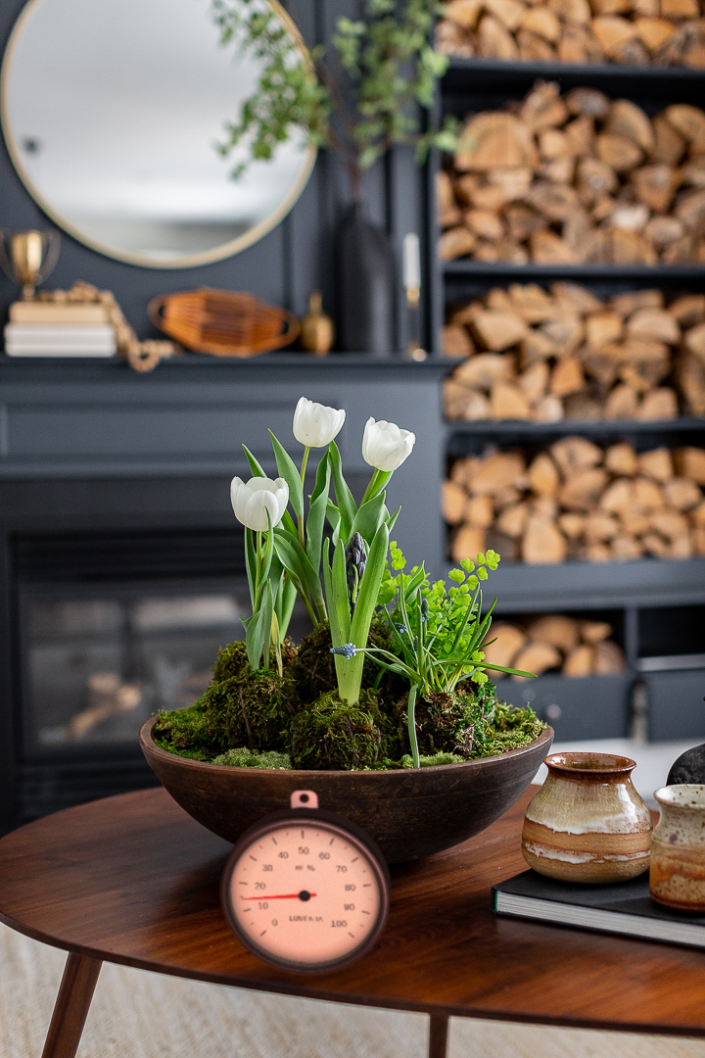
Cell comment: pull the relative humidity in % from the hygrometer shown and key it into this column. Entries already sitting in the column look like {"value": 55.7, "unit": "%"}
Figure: {"value": 15, "unit": "%"}
